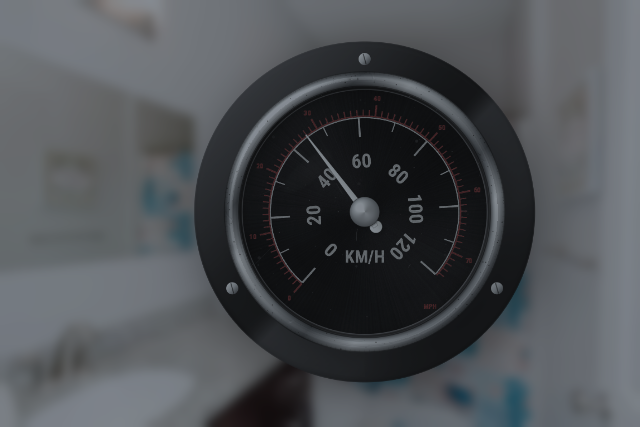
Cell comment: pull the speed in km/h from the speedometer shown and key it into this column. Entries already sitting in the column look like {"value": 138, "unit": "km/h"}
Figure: {"value": 45, "unit": "km/h"}
